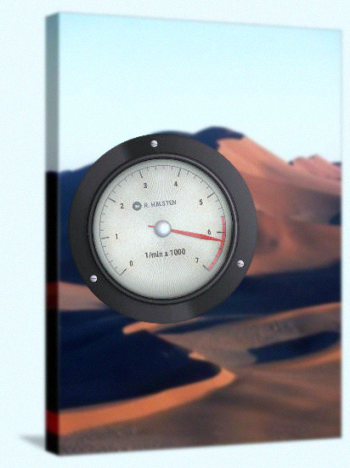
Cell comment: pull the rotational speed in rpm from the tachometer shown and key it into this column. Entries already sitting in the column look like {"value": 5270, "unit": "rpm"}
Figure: {"value": 6200, "unit": "rpm"}
